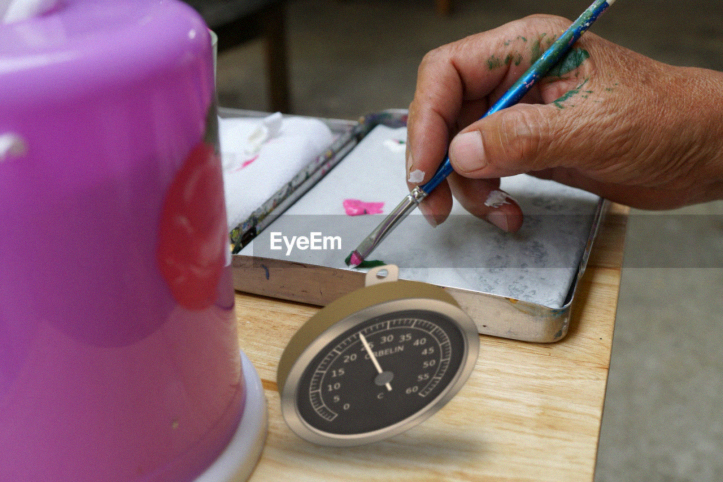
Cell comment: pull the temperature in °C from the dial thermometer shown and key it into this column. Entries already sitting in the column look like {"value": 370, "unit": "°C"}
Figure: {"value": 25, "unit": "°C"}
